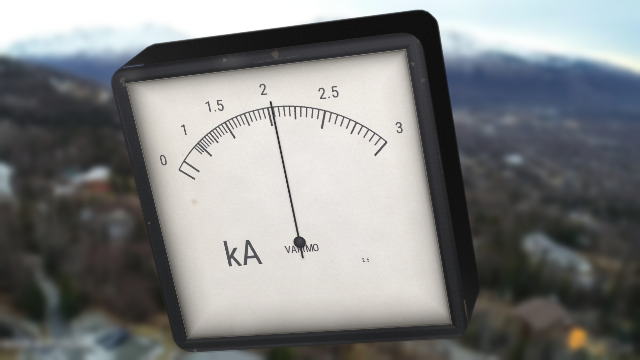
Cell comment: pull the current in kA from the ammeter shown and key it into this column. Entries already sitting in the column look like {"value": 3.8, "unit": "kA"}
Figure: {"value": 2.05, "unit": "kA"}
